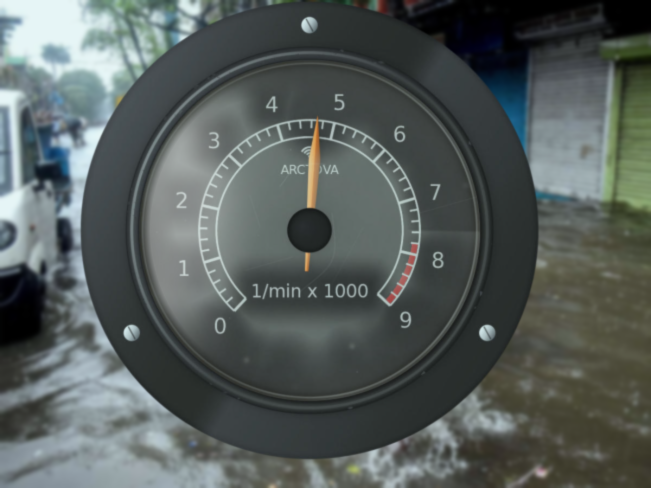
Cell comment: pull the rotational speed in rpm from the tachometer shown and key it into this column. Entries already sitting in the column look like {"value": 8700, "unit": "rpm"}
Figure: {"value": 4700, "unit": "rpm"}
